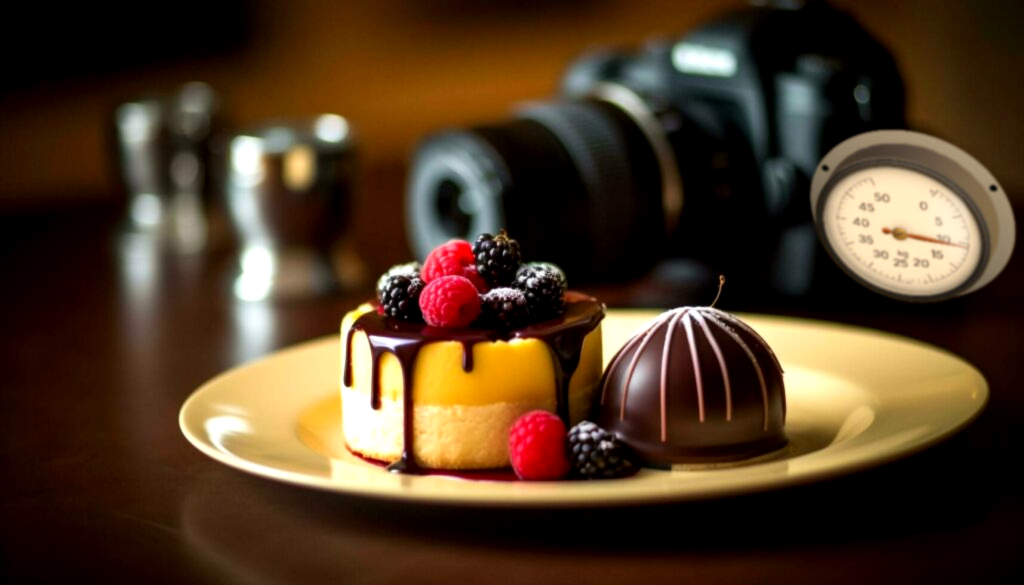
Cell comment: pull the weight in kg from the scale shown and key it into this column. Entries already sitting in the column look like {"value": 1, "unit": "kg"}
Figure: {"value": 10, "unit": "kg"}
